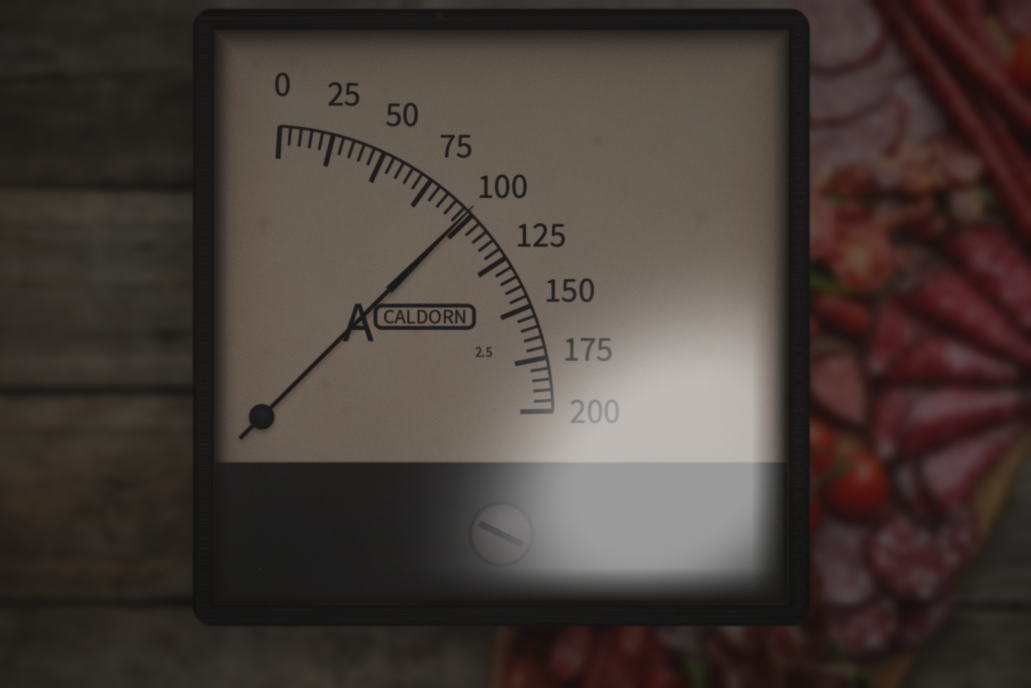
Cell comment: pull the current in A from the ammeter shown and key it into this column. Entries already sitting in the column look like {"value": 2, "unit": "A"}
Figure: {"value": 97.5, "unit": "A"}
